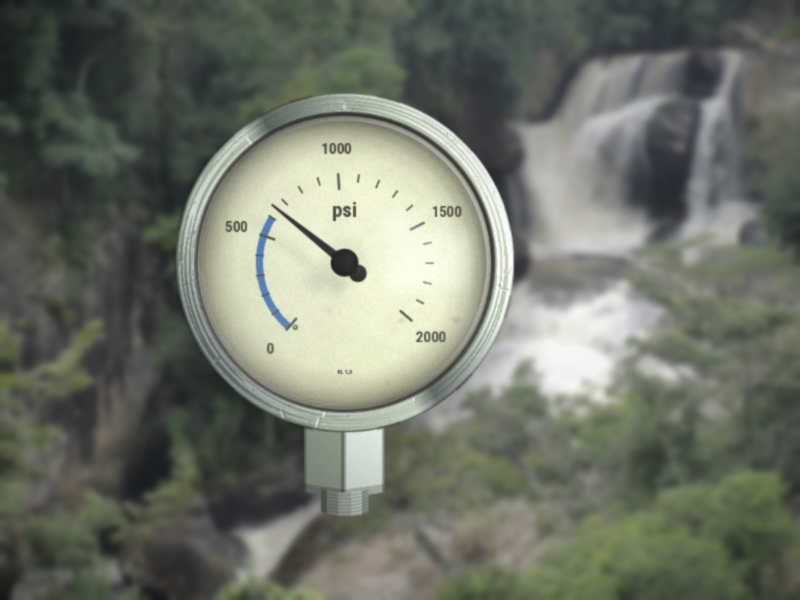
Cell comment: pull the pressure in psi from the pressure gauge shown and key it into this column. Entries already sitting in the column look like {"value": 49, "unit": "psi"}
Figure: {"value": 650, "unit": "psi"}
